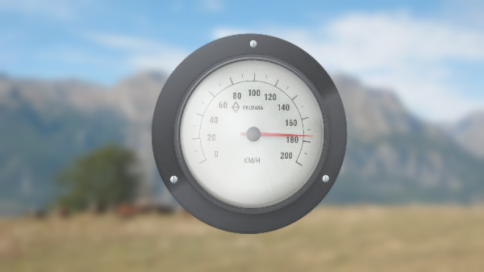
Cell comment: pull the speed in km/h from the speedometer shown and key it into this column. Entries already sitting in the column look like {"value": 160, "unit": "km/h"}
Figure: {"value": 175, "unit": "km/h"}
